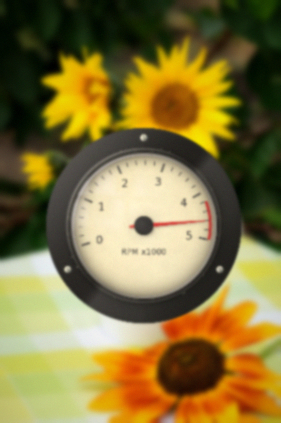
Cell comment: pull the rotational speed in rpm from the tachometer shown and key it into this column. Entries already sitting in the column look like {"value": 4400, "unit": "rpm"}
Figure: {"value": 4600, "unit": "rpm"}
